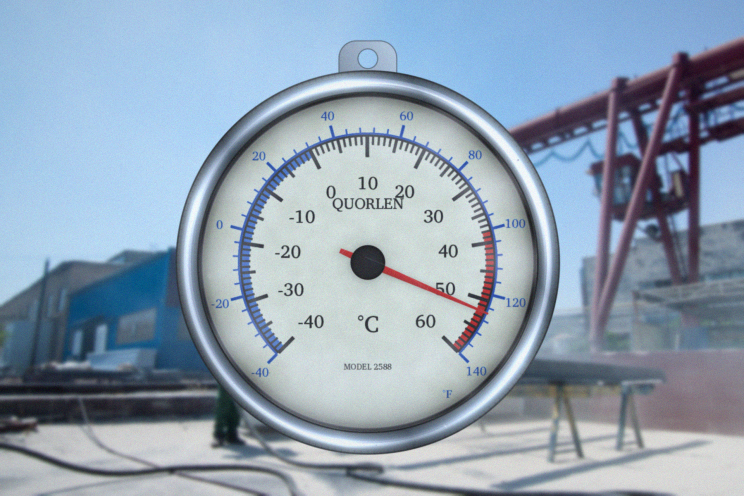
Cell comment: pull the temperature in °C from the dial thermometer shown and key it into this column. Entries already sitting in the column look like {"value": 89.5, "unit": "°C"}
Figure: {"value": 52, "unit": "°C"}
